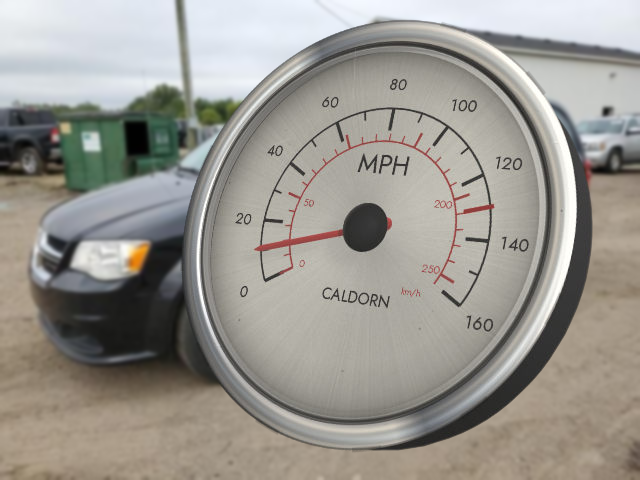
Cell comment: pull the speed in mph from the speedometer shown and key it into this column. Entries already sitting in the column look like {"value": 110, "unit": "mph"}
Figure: {"value": 10, "unit": "mph"}
